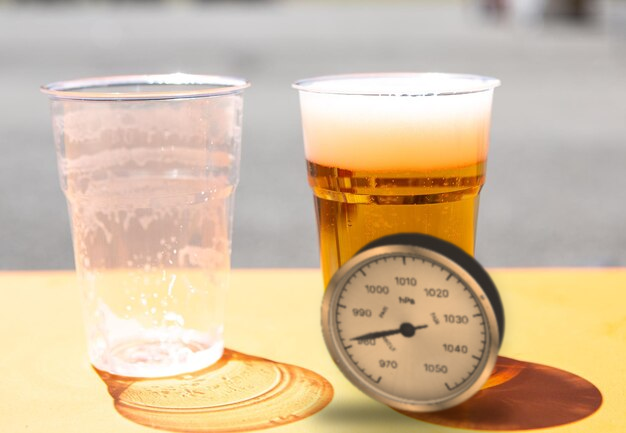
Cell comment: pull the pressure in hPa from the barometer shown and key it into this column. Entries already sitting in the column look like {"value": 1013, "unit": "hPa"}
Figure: {"value": 982, "unit": "hPa"}
